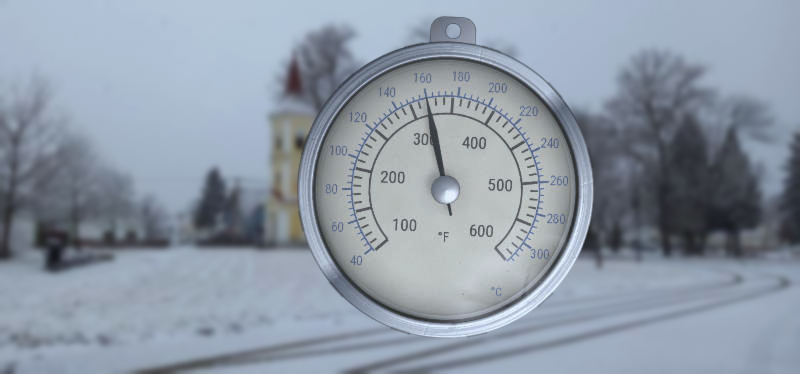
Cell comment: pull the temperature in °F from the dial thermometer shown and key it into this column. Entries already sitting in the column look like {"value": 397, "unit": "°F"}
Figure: {"value": 320, "unit": "°F"}
